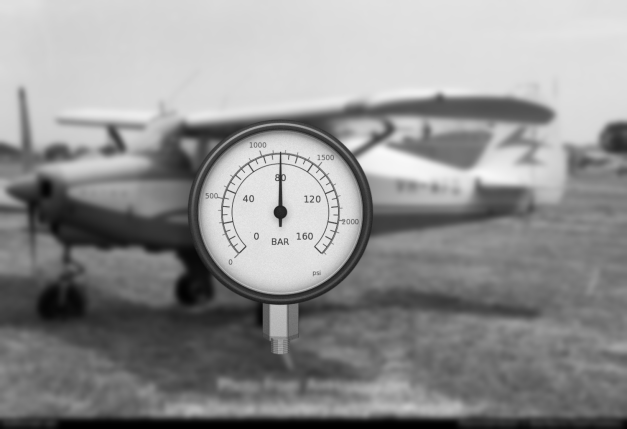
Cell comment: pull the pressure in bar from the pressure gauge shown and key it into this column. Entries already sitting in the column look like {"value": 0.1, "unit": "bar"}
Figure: {"value": 80, "unit": "bar"}
